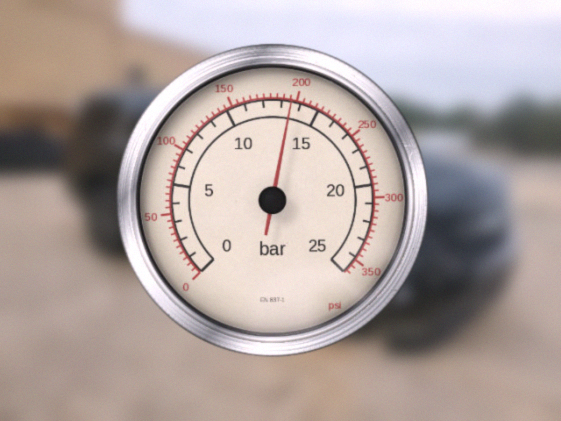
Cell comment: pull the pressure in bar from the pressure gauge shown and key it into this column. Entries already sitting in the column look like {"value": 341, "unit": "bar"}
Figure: {"value": 13.5, "unit": "bar"}
